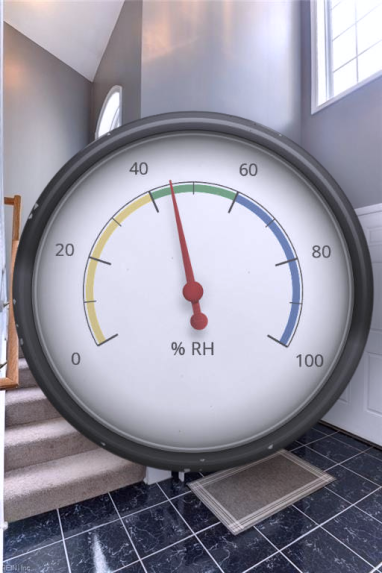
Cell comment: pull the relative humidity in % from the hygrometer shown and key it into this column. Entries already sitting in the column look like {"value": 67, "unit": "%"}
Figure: {"value": 45, "unit": "%"}
